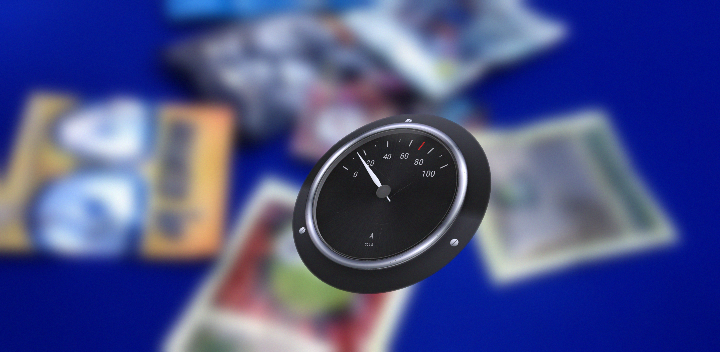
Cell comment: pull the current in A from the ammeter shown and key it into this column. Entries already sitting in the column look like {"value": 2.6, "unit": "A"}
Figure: {"value": 15, "unit": "A"}
